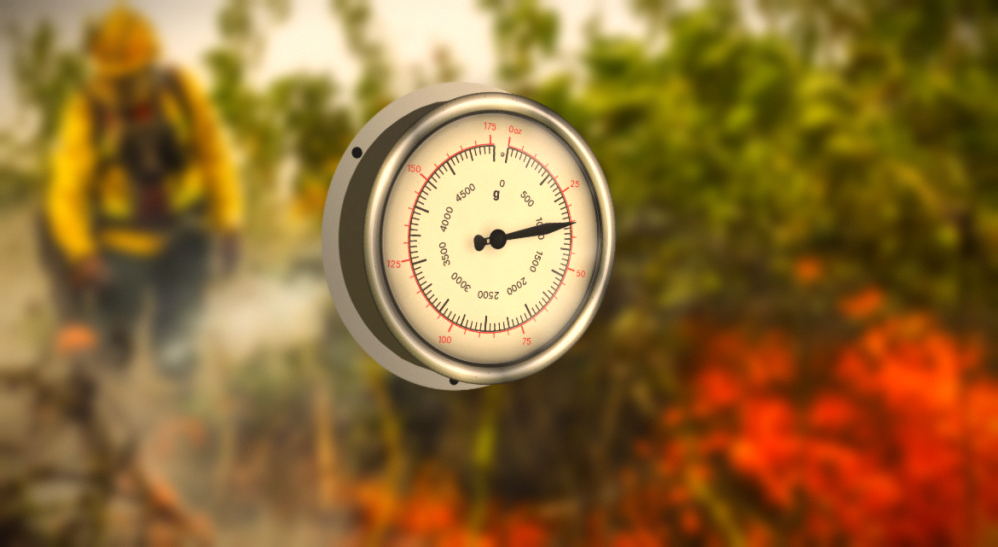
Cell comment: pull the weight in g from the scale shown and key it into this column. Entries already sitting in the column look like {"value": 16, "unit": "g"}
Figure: {"value": 1000, "unit": "g"}
